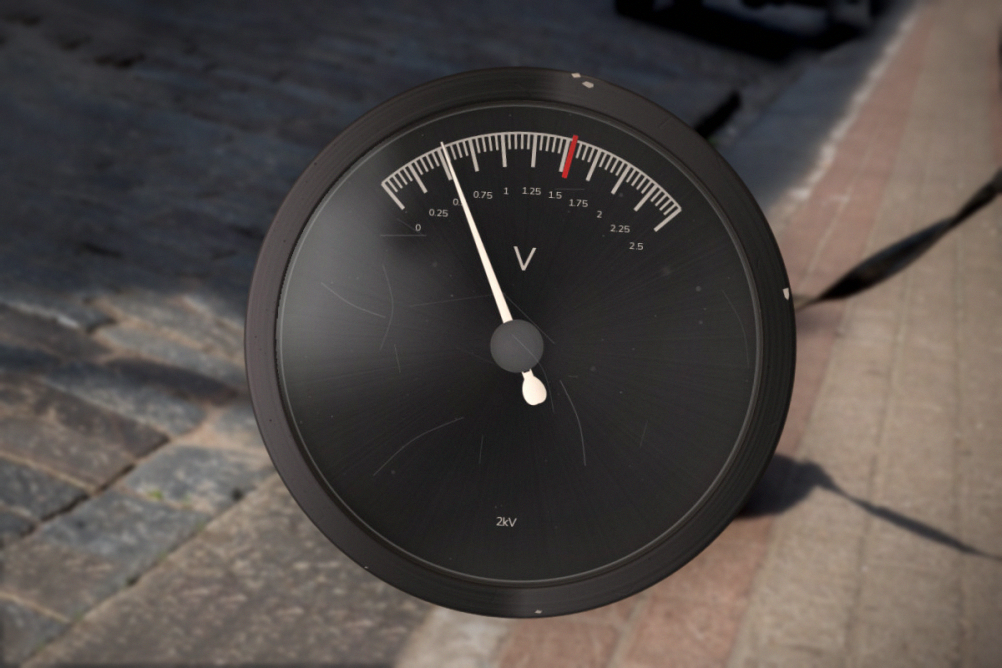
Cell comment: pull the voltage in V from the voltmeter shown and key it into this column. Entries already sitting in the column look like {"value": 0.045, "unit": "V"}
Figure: {"value": 0.55, "unit": "V"}
